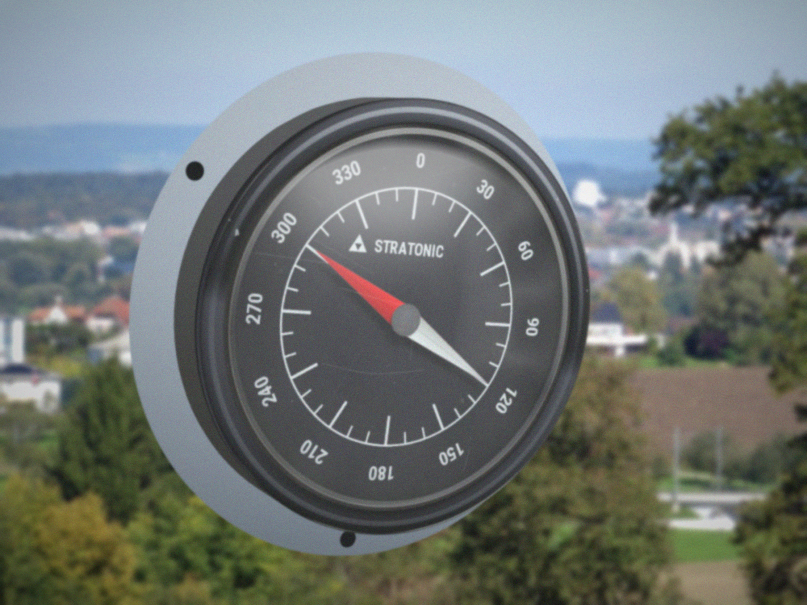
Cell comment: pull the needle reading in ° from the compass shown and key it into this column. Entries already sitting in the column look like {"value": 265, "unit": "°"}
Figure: {"value": 300, "unit": "°"}
